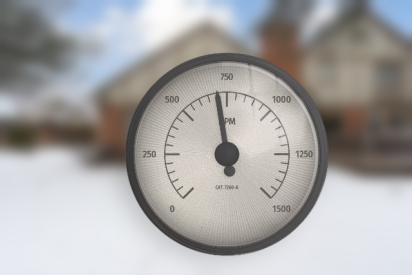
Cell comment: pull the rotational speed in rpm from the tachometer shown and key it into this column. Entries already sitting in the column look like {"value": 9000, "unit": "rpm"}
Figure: {"value": 700, "unit": "rpm"}
